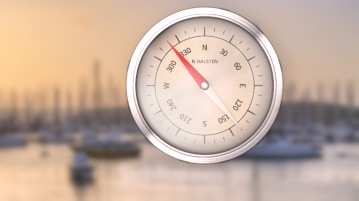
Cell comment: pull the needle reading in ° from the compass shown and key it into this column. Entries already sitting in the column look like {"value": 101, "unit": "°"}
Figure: {"value": 320, "unit": "°"}
